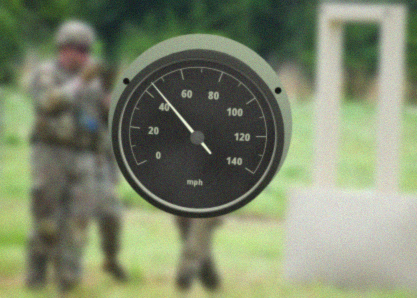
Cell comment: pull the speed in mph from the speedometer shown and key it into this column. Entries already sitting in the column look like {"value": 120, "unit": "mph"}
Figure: {"value": 45, "unit": "mph"}
